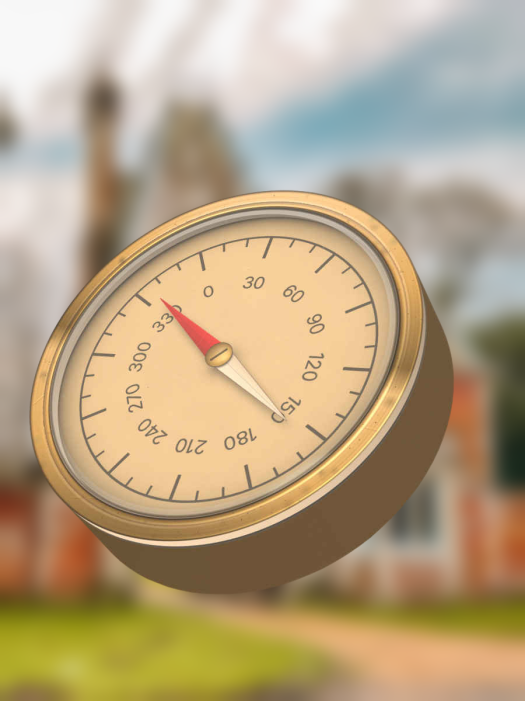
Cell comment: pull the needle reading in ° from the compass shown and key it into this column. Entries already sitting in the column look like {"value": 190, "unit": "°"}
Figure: {"value": 335, "unit": "°"}
